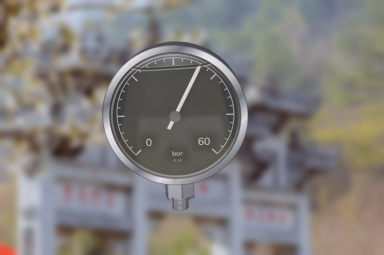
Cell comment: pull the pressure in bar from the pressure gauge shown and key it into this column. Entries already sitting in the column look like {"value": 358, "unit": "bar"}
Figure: {"value": 36, "unit": "bar"}
